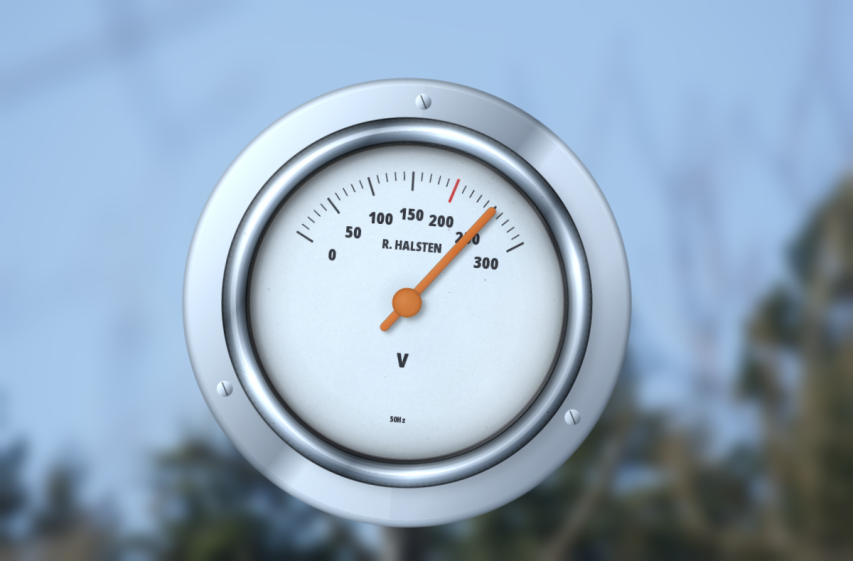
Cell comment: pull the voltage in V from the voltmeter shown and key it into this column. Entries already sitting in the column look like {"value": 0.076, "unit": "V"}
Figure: {"value": 250, "unit": "V"}
